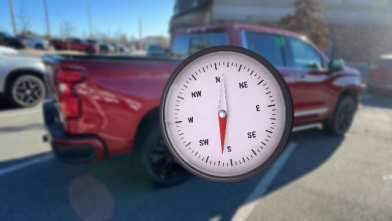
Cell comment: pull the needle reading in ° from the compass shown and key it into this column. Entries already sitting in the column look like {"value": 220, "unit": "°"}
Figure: {"value": 190, "unit": "°"}
